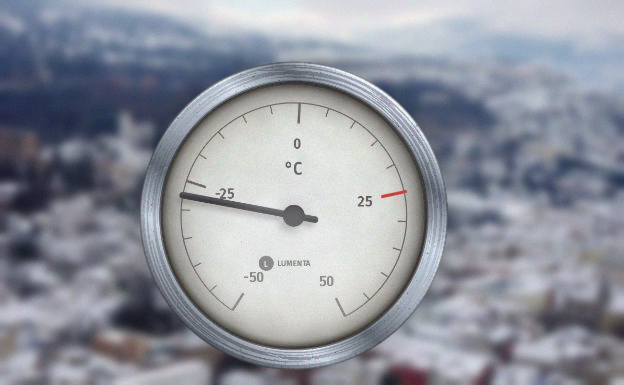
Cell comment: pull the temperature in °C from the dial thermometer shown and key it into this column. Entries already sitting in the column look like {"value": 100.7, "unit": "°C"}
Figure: {"value": -27.5, "unit": "°C"}
